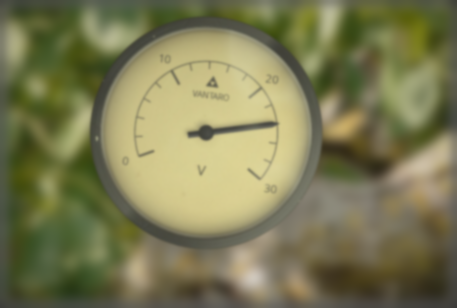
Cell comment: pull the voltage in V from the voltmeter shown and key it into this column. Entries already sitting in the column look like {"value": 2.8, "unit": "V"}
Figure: {"value": 24, "unit": "V"}
